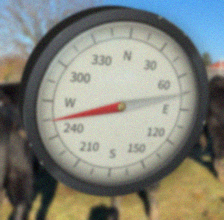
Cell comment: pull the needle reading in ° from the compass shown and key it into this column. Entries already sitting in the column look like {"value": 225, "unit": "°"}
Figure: {"value": 255, "unit": "°"}
